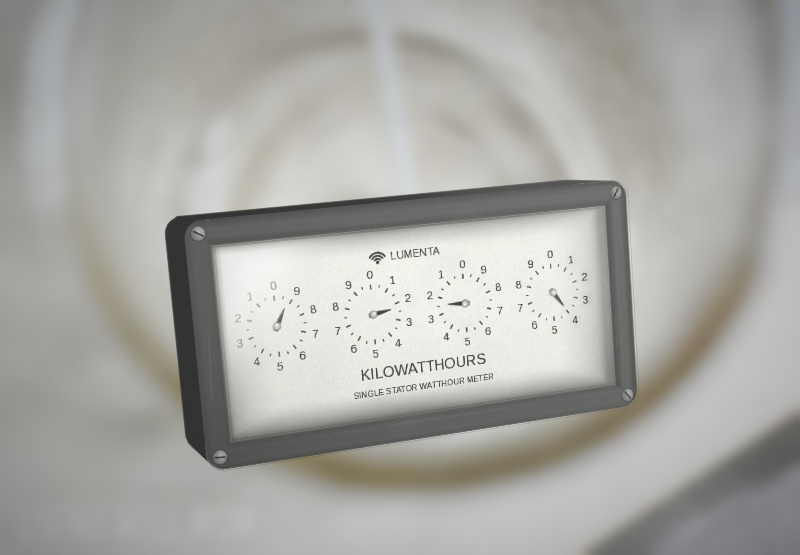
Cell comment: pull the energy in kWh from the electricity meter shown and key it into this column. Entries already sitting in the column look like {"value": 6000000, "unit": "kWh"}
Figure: {"value": 9224, "unit": "kWh"}
